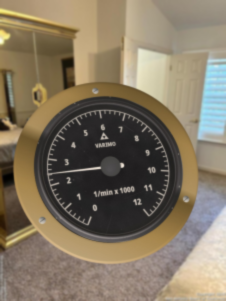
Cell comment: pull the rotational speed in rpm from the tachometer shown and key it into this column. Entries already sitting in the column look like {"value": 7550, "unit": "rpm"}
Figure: {"value": 2400, "unit": "rpm"}
